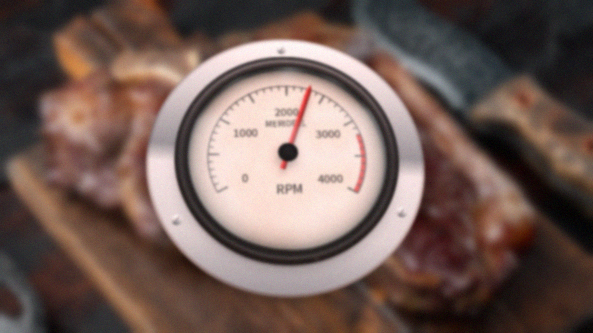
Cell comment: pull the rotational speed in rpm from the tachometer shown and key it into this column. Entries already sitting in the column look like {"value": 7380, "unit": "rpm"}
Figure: {"value": 2300, "unit": "rpm"}
